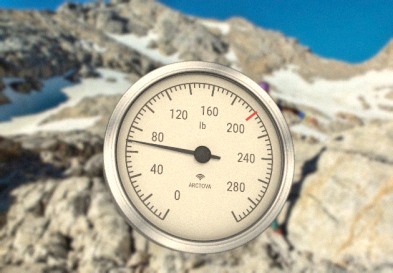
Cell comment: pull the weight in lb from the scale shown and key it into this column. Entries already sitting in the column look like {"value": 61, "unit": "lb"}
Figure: {"value": 68, "unit": "lb"}
